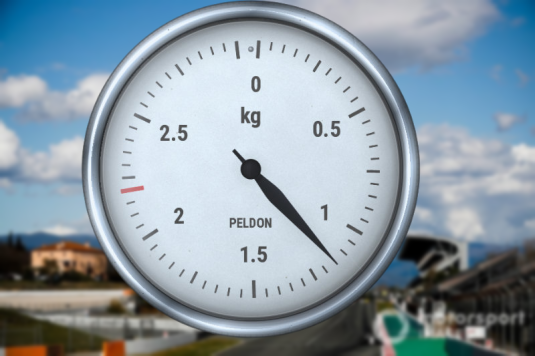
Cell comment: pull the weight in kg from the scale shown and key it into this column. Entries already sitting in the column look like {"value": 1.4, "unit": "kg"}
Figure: {"value": 1.15, "unit": "kg"}
